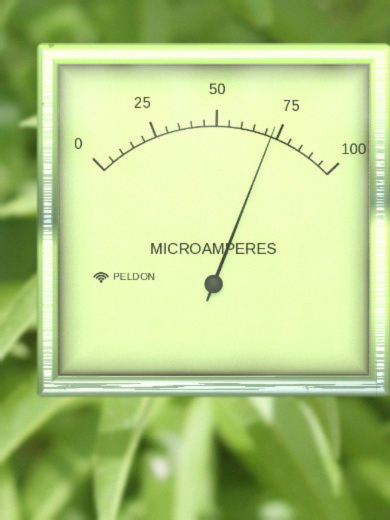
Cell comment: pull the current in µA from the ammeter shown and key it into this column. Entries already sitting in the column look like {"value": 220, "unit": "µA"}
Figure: {"value": 72.5, "unit": "µA"}
